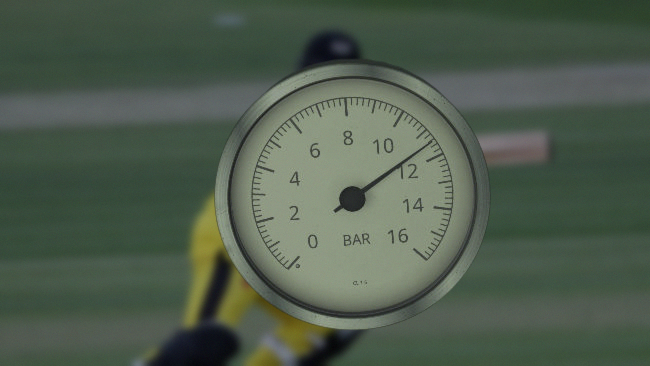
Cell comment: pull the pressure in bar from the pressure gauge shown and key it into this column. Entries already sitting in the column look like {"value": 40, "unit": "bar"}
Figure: {"value": 11.4, "unit": "bar"}
